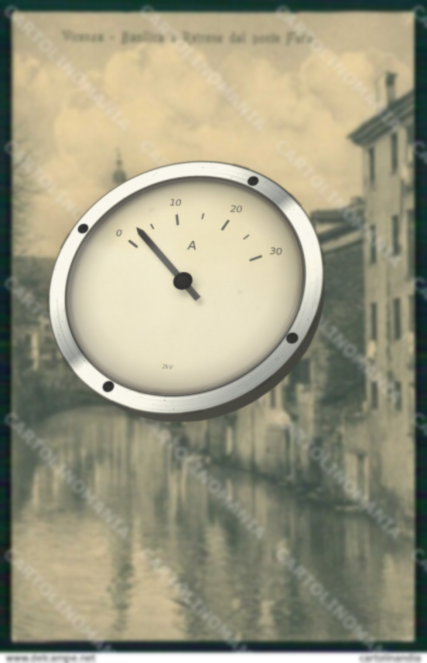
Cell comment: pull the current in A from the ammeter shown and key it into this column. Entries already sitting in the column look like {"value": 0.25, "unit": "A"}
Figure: {"value": 2.5, "unit": "A"}
